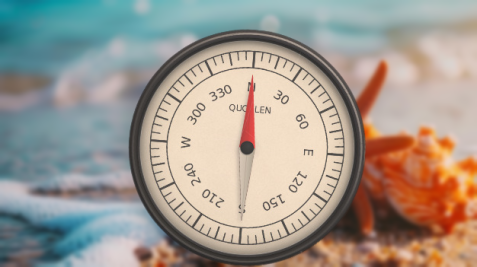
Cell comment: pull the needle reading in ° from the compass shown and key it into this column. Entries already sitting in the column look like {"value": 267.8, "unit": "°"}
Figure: {"value": 0, "unit": "°"}
